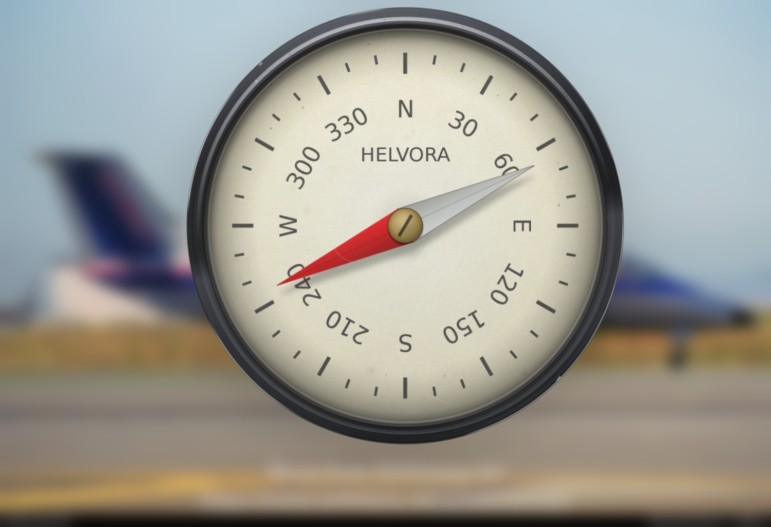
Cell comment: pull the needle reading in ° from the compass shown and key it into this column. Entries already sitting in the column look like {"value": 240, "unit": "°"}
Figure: {"value": 245, "unit": "°"}
